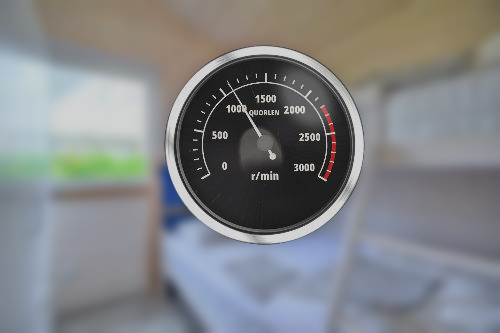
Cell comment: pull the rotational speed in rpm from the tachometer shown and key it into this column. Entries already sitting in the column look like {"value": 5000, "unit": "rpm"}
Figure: {"value": 1100, "unit": "rpm"}
